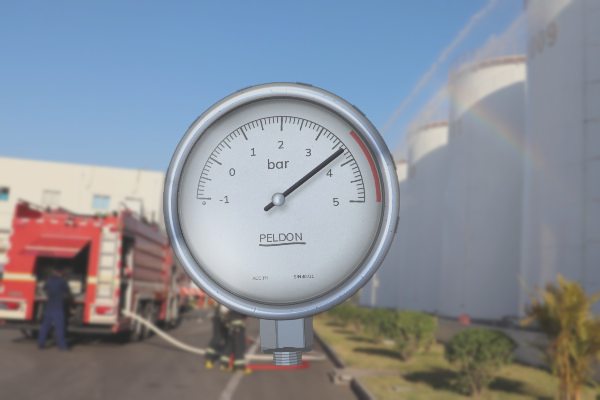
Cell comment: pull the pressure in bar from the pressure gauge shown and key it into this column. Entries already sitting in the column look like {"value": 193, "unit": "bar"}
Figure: {"value": 3.7, "unit": "bar"}
